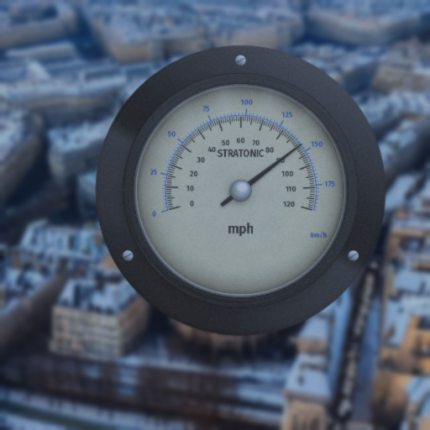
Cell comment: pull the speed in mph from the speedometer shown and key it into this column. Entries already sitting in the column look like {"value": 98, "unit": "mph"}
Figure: {"value": 90, "unit": "mph"}
